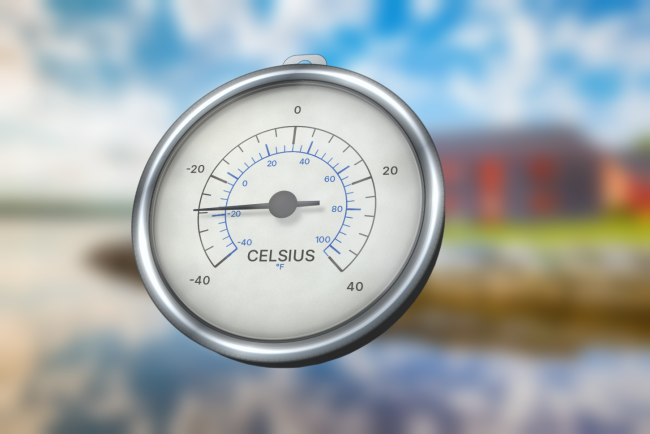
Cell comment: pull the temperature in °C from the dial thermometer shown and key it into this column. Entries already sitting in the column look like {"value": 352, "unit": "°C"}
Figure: {"value": -28, "unit": "°C"}
